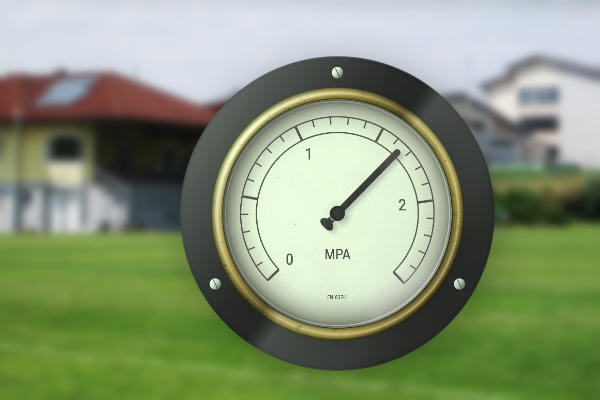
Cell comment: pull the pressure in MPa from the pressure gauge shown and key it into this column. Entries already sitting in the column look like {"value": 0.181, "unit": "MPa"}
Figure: {"value": 1.65, "unit": "MPa"}
